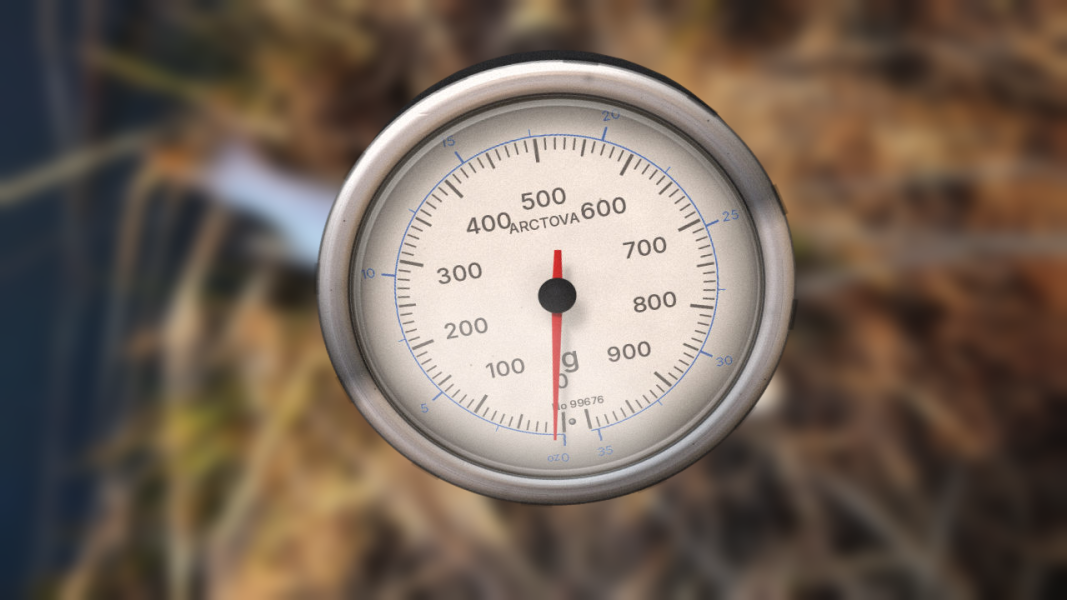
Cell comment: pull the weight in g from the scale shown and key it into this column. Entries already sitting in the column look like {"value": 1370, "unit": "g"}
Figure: {"value": 10, "unit": "g"}
